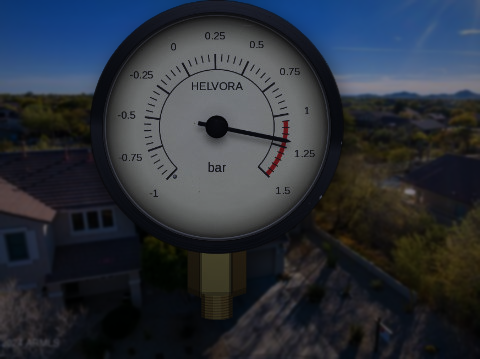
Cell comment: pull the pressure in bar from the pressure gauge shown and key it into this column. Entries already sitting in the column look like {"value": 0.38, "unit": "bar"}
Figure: {"value": 1.2, "unit": "bar"}
